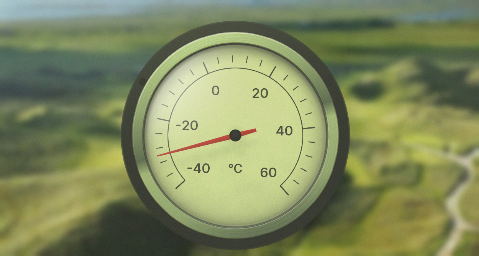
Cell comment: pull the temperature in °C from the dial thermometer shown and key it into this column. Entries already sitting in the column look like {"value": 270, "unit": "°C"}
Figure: {"value": -30, "unit": "°C"}
